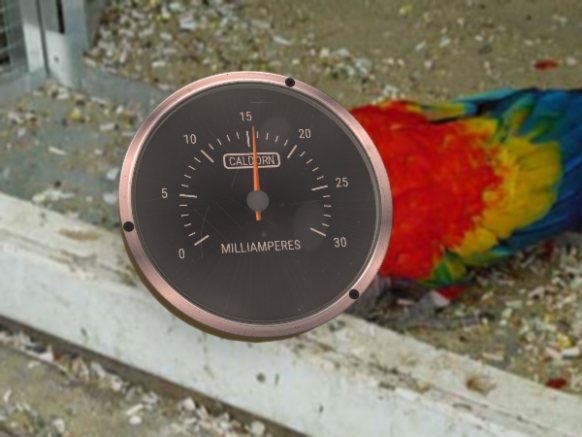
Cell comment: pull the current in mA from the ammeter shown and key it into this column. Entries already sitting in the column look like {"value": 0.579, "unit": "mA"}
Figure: {"value": 15.5, "unit": "mA"}
